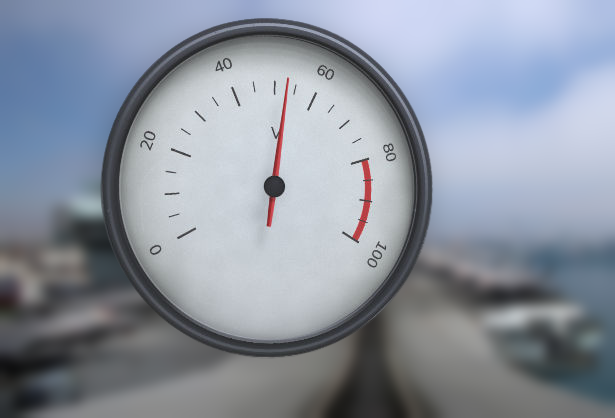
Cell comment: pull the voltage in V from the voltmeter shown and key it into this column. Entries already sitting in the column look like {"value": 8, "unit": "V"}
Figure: {"value": 52.5, "unit": "V"}
